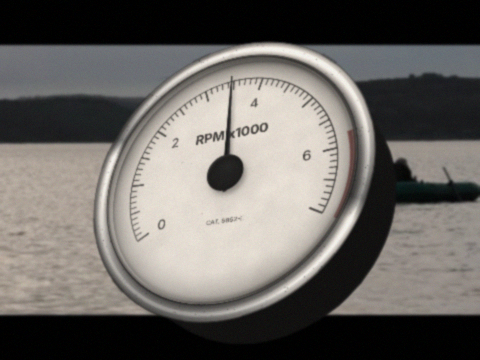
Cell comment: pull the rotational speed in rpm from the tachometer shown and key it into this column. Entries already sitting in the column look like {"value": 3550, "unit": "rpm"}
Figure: {"value": 3500, "unit": "rpm"}
